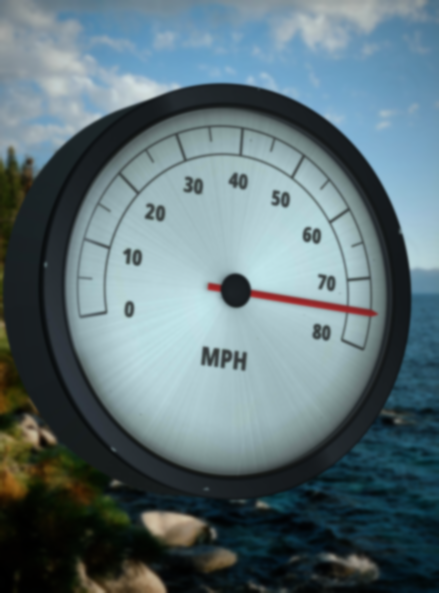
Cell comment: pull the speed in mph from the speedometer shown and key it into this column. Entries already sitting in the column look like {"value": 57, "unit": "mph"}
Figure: {"value": 75, "unit": "mph"}
